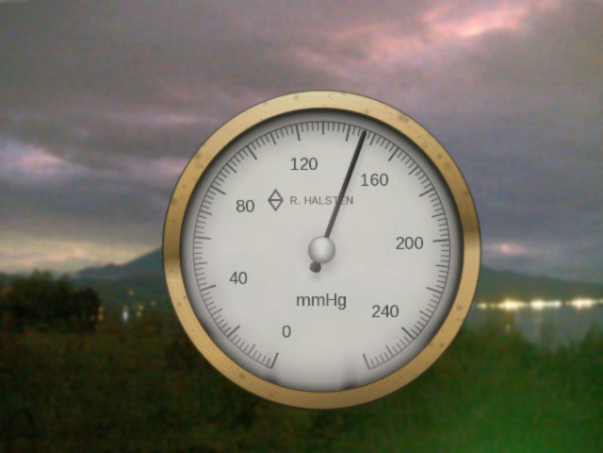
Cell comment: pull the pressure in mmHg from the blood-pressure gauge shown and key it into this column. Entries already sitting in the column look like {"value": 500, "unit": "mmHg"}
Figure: {"value": 146, "unit": "mmHg"}
